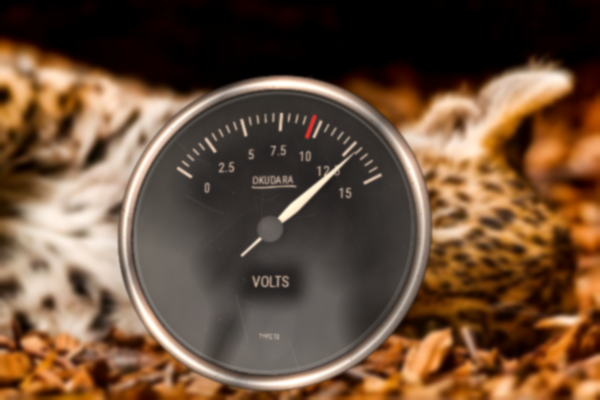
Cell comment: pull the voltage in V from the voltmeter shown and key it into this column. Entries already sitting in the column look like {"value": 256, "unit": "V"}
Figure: {"value": 13, "unit": "V"}
